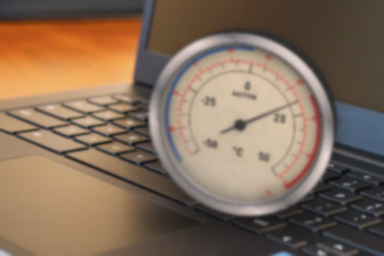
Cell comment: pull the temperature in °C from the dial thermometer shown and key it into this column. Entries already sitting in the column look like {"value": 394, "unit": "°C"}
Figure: {"value": 20, "unit": "°C"}
